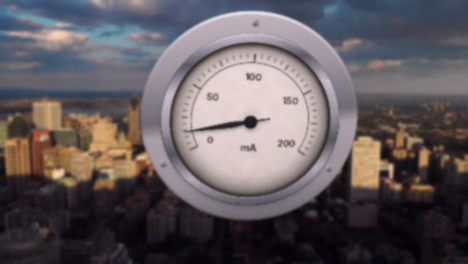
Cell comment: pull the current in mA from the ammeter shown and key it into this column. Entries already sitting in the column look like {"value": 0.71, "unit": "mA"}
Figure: {"value": 15, "unit": "mA"}
